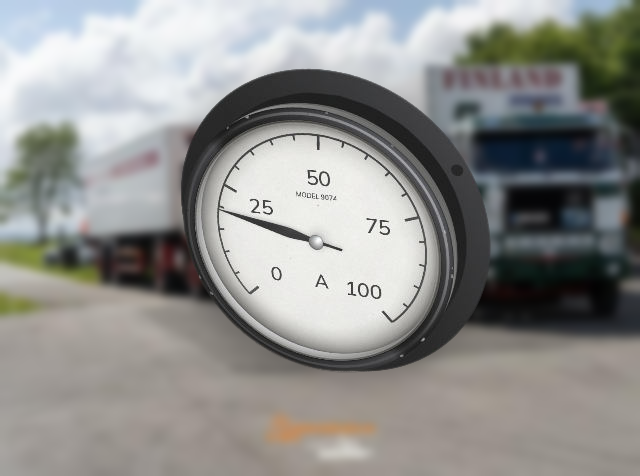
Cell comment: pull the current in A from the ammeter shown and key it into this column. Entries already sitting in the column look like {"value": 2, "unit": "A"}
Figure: {"value": 20, "unit": "A"}
